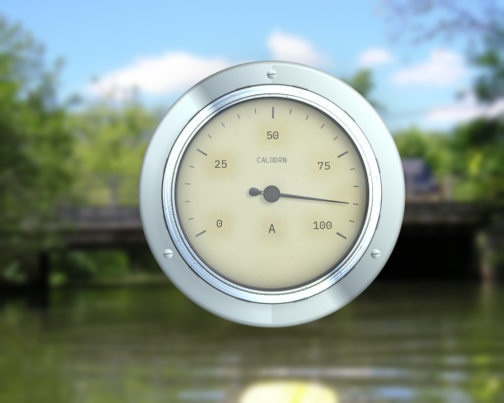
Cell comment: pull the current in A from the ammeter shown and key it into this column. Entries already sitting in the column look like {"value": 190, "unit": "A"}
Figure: {"value": 90, "unit": "A"}
